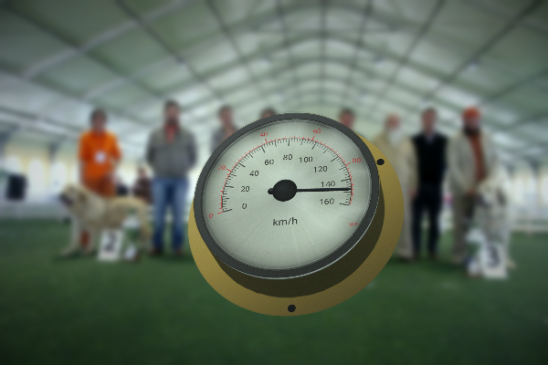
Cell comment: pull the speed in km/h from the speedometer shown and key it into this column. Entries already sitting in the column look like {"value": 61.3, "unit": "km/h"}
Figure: {"value": 150, "unit": "km/h"}
